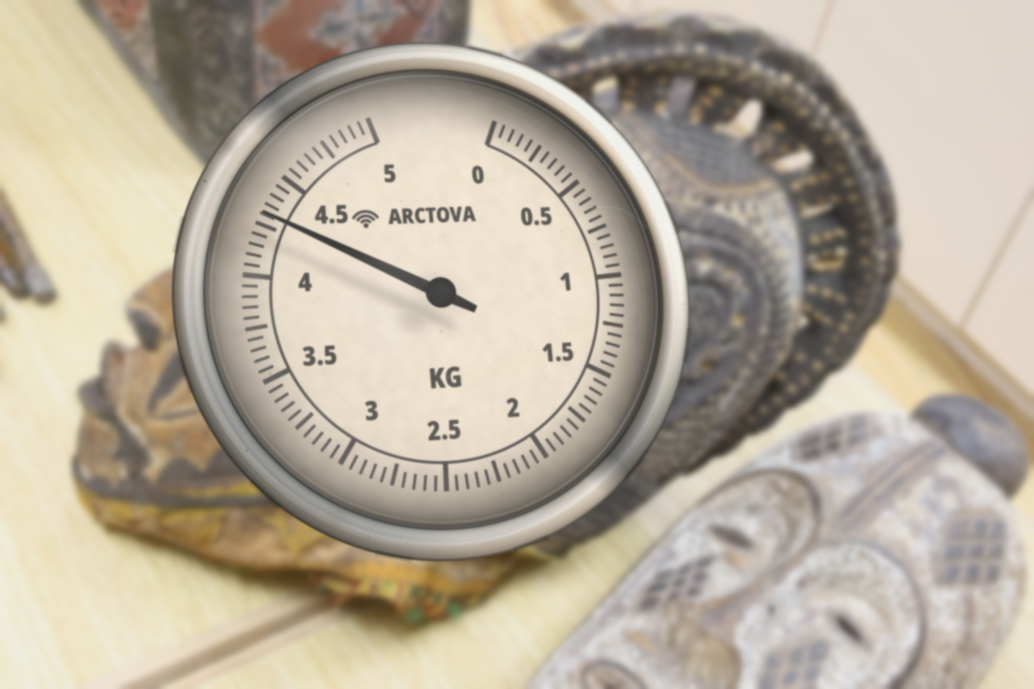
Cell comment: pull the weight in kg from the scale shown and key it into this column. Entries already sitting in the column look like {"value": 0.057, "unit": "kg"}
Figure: {"value": 4.3, "unit": "kg"}
